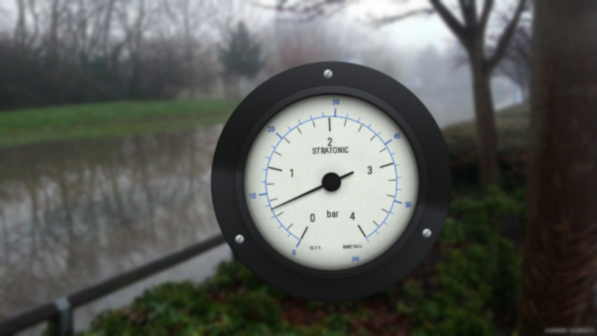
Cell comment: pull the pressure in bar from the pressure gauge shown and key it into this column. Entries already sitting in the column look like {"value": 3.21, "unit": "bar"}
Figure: {"value": 0.5, "unit": "bar"}
